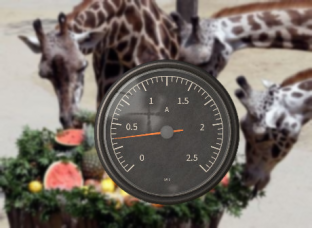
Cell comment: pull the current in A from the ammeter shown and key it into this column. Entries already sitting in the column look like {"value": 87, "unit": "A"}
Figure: {"value": 0.35, "unit": "A"}
